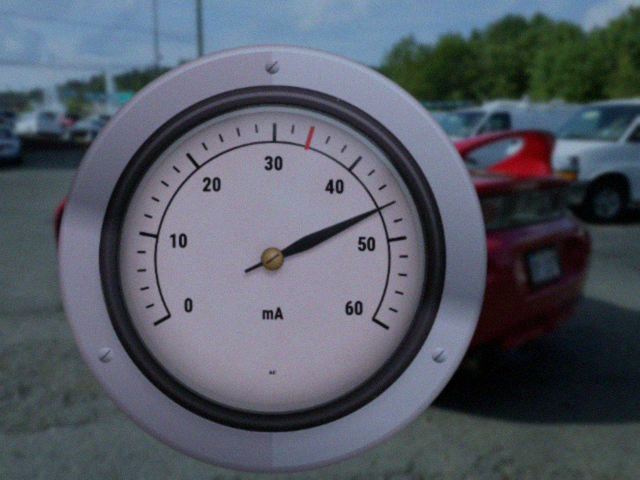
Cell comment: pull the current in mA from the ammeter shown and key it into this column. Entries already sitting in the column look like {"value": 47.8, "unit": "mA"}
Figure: {"value": 46, "unit": "mA"}
